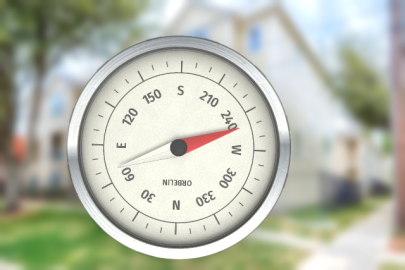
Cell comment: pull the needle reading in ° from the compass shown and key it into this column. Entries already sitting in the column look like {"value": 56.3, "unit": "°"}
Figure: {"value": 250, "unit": "°"}
